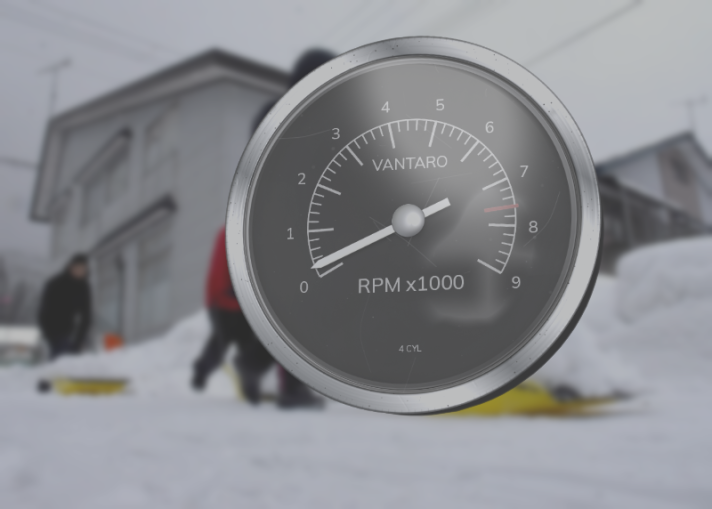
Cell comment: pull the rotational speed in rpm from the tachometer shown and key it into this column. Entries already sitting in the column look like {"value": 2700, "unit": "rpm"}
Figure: {"value": 200, "unit": "rpm"}
